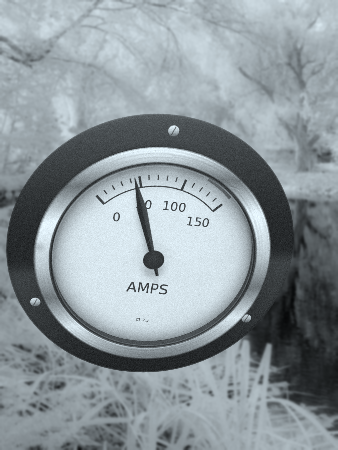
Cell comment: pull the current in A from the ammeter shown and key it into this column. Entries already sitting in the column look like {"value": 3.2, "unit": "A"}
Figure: {"value": 45, "unit": "A"}
